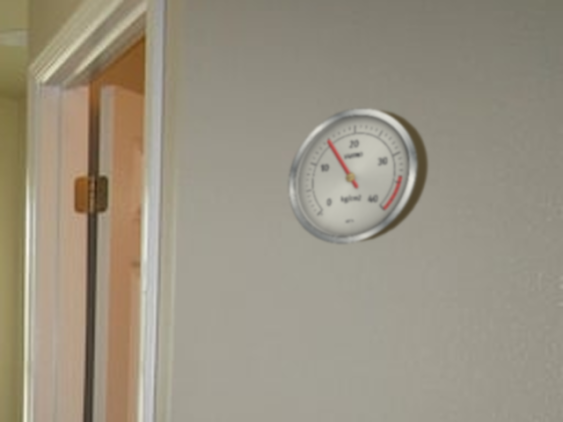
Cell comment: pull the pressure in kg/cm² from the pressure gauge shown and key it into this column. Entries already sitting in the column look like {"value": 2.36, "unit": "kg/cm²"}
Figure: {"value": 15, "unit": "kg/cm²"}
